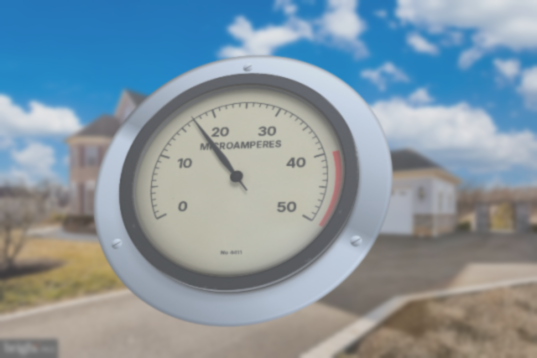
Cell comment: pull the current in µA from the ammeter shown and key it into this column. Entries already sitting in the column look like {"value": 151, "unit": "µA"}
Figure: {"value": 17, "unit": "µA"}
